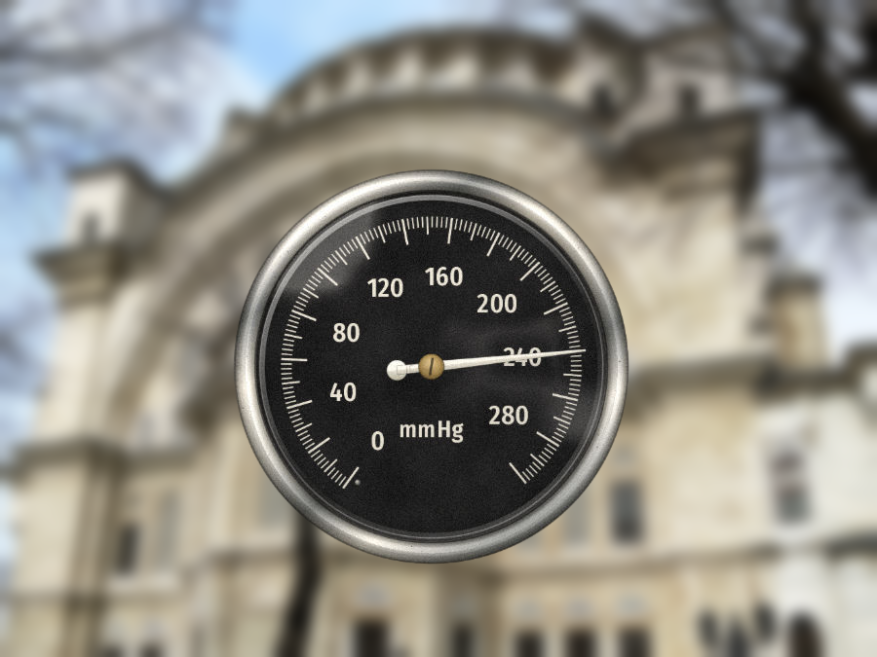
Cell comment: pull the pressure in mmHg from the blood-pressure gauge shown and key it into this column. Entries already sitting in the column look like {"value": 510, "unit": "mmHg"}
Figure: {"value": 240, "unit": "mmHg"}
